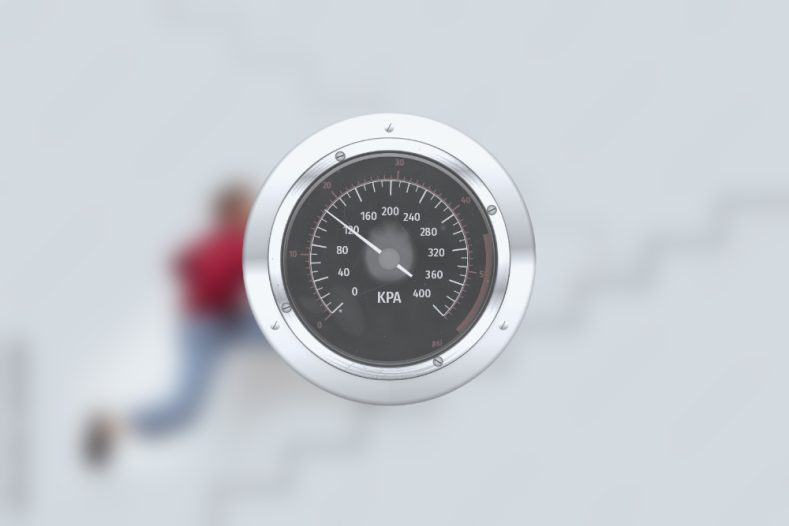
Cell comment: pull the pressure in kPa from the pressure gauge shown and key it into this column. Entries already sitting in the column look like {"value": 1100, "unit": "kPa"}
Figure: {"value": 120, "unit": "kPa"}
